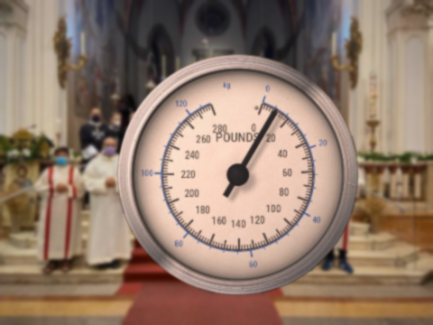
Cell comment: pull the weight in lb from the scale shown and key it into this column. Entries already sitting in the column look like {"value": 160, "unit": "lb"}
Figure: {"value": 10, "unit": "lb"}
